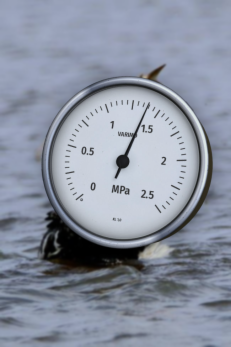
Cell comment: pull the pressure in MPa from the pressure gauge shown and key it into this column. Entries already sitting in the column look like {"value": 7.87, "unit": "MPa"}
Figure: {"value": 1.4, "unit": "MPa"}
